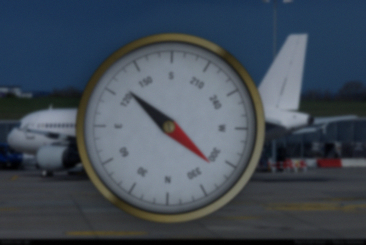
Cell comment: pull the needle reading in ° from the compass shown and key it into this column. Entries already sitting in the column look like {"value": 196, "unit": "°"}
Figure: {"value": 310, "unit": "°"}
